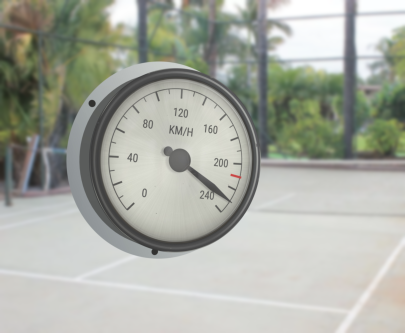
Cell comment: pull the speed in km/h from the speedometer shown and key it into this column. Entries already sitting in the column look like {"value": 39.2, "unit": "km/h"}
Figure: {"value": 230, "unit": "km/h"}
